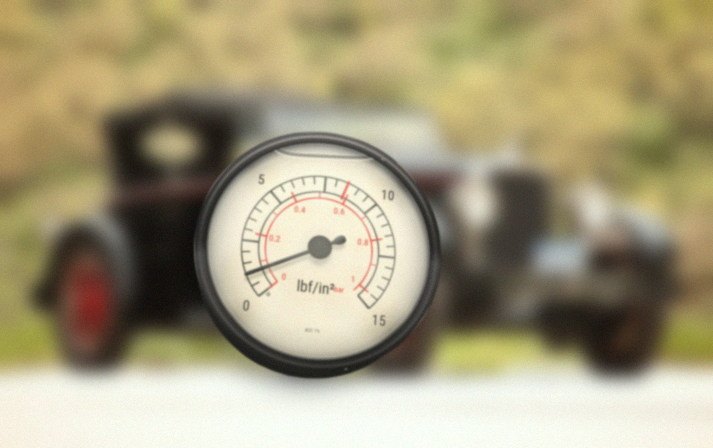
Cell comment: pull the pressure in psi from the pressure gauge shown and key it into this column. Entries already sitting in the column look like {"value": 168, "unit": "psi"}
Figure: {"value": 1, "unit": "psi"}
